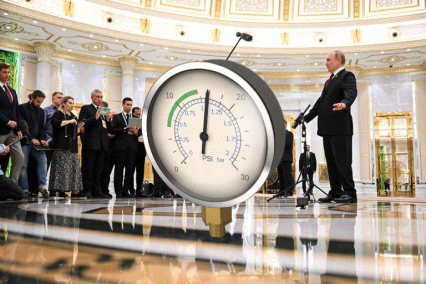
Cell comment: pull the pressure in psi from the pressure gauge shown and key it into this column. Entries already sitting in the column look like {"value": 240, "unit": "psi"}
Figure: {"value": 16, "unit": "psi"}
